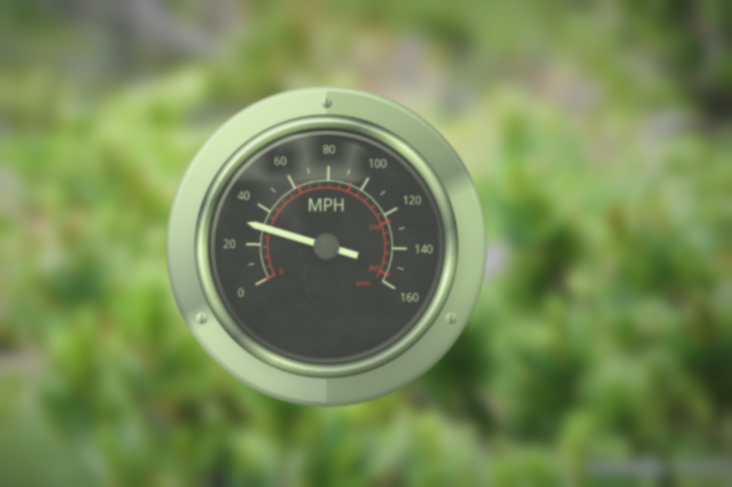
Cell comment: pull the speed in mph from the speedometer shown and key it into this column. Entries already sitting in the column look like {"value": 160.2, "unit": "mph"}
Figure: {"value": 30, "unit": "mph"}
